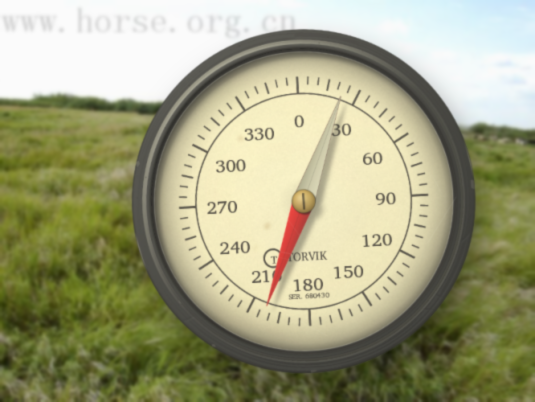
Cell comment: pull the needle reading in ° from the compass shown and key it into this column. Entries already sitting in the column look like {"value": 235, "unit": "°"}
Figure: {"value": 202.5, "unit": "°"}
